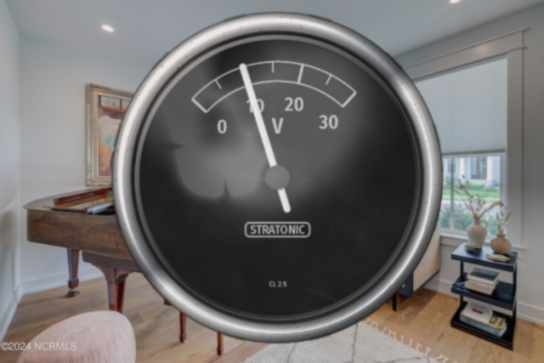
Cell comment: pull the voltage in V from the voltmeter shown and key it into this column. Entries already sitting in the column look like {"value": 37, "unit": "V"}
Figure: {"value": 10, "unit": "V"}
